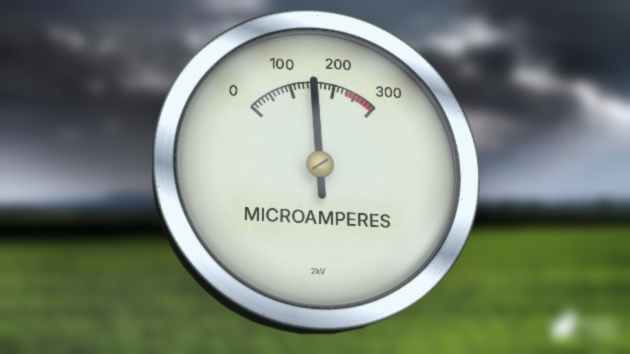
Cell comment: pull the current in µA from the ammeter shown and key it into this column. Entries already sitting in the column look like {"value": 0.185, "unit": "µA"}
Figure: {"value": 150, "unit": "µA"}
